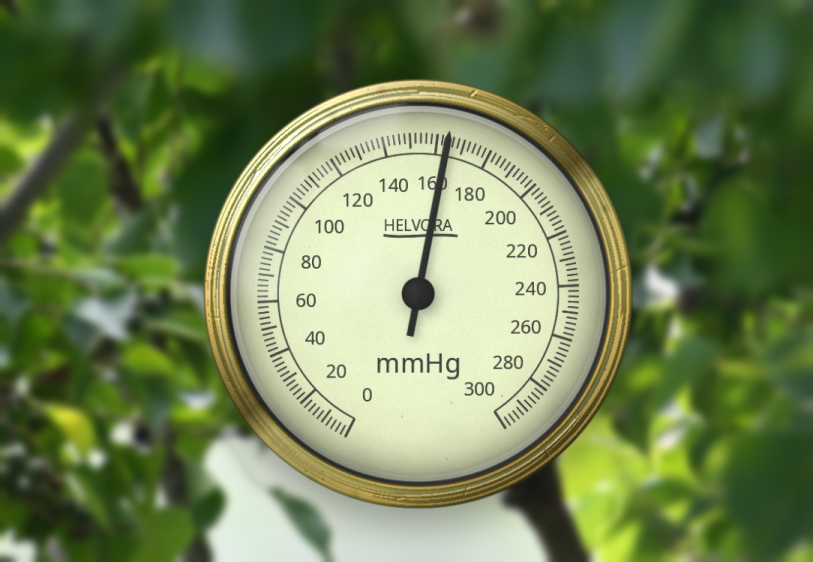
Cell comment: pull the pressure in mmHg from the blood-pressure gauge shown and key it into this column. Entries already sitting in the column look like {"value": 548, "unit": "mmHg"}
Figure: {"value": 164, "unit": "mmHg"}
